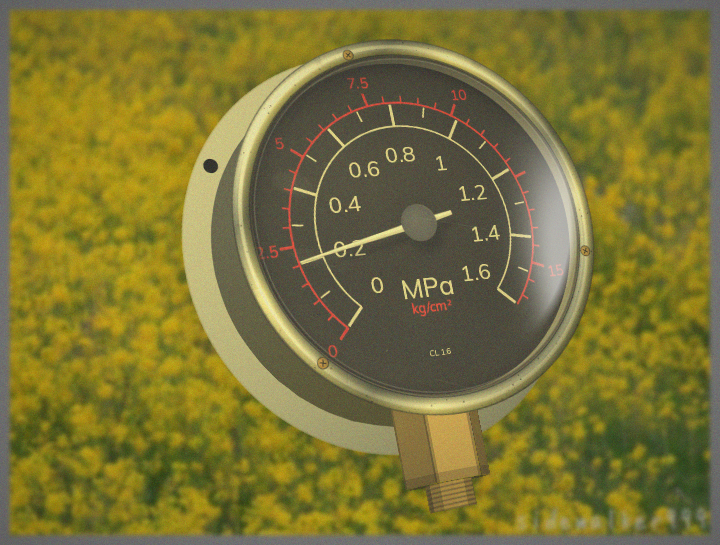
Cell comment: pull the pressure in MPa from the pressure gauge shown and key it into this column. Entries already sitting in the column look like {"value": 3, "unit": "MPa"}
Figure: {"value": 0.2, "unit": "MPa"}
